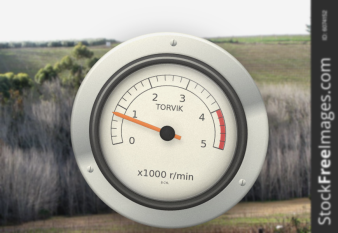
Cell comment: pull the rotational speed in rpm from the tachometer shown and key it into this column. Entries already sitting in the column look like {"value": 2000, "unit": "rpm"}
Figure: {"value": 800, "unit": "rpm"}
